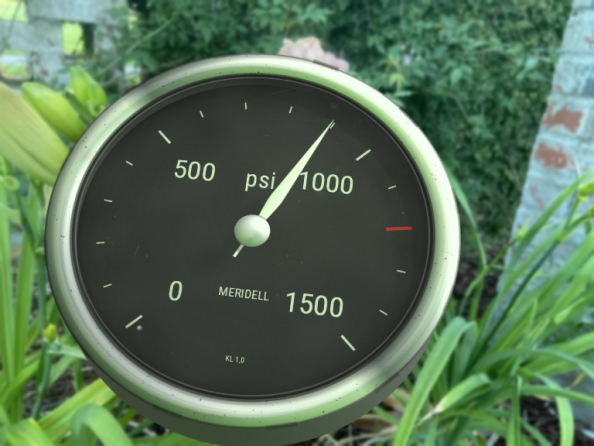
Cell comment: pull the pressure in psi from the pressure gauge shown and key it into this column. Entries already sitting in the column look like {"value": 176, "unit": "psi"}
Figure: {"value": 900, "unit": "psi"}
